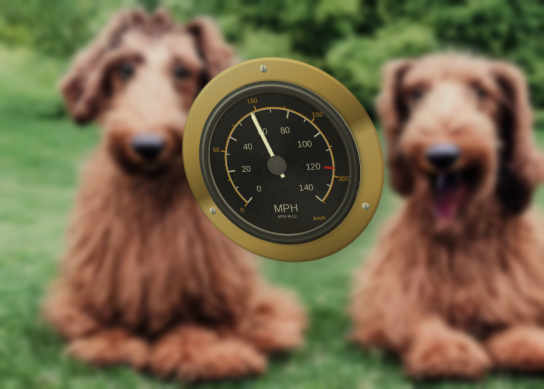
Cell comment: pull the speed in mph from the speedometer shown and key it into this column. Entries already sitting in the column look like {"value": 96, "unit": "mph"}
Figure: {"value": 60, "unit": "mph"}
